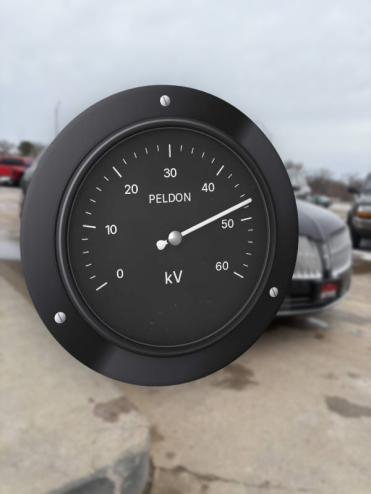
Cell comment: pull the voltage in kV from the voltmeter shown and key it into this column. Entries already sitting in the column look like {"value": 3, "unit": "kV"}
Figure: {"value": 47, "unit": "kV"}
